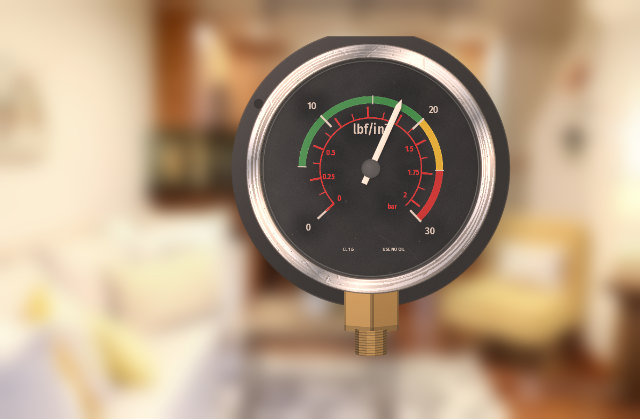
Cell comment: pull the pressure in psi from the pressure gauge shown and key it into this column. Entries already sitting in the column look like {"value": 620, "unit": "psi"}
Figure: {"value": 17.5, "unit": "psi"}
